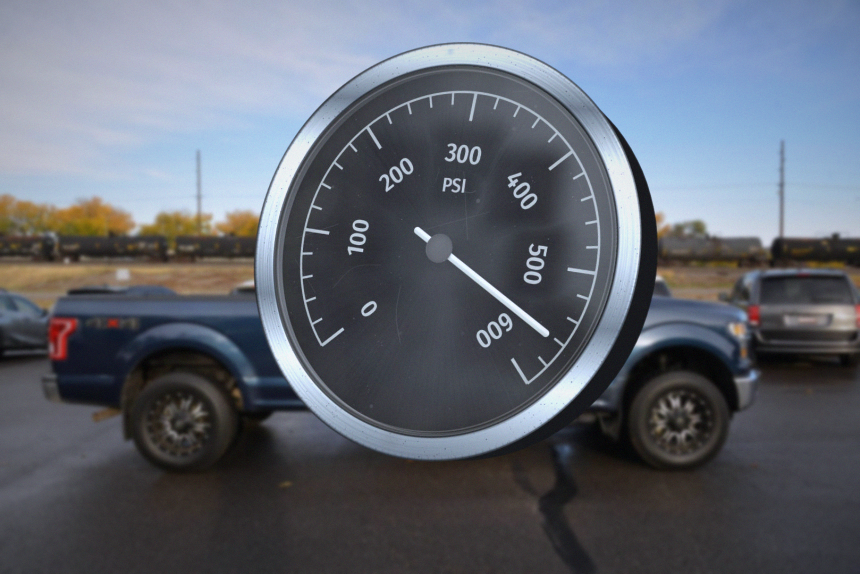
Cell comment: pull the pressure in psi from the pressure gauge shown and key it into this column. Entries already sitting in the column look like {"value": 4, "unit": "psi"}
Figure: {"value": 560, "unit": "psi"}
